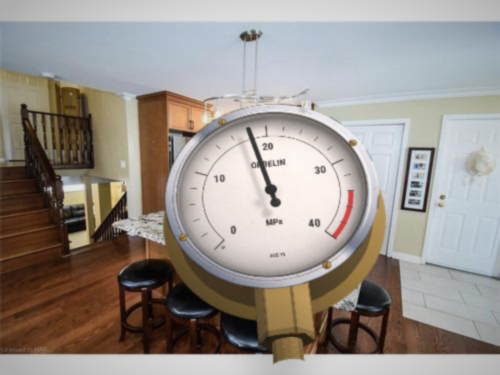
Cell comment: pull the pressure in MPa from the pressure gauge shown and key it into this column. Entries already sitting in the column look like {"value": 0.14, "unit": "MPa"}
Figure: {"value": 18, "unit": "MPa"}
